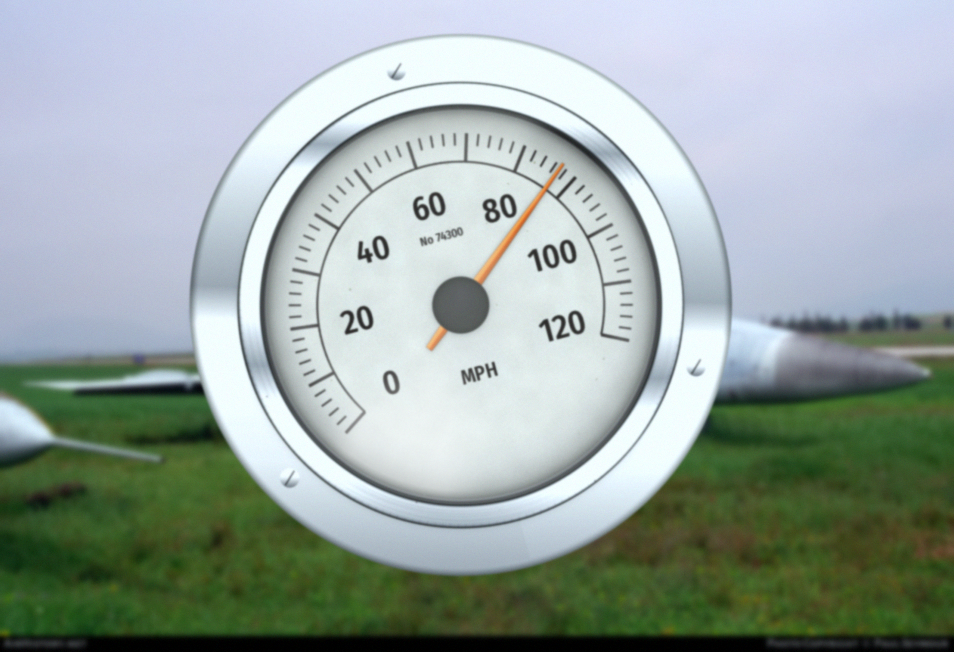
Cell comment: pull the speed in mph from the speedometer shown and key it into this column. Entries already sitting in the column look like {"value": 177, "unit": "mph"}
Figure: {"value": 87, "unit": "mph"}
